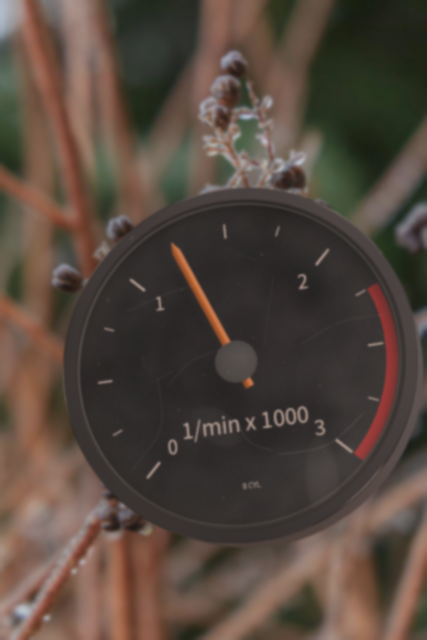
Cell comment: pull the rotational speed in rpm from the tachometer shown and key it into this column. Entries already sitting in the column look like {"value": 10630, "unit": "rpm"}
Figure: {"value": 1250, "unit": "rpm"}
